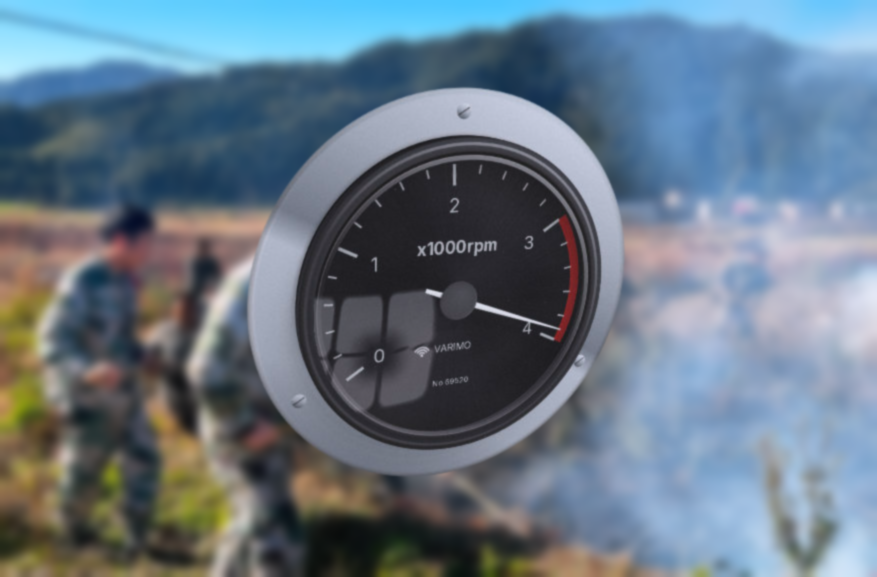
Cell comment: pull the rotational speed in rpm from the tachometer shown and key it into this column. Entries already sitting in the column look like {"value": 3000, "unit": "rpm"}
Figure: {"value": 3900, "unit": "rpm"}
